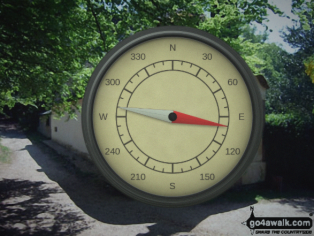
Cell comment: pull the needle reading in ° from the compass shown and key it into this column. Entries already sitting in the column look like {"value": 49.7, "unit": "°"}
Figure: {"value": 100, "unit": "°"}
